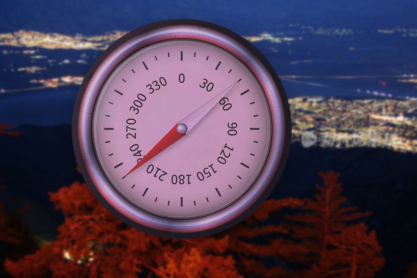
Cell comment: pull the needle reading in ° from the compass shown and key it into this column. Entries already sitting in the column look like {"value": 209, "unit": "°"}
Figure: {"value": 230, "unit": "°"}
